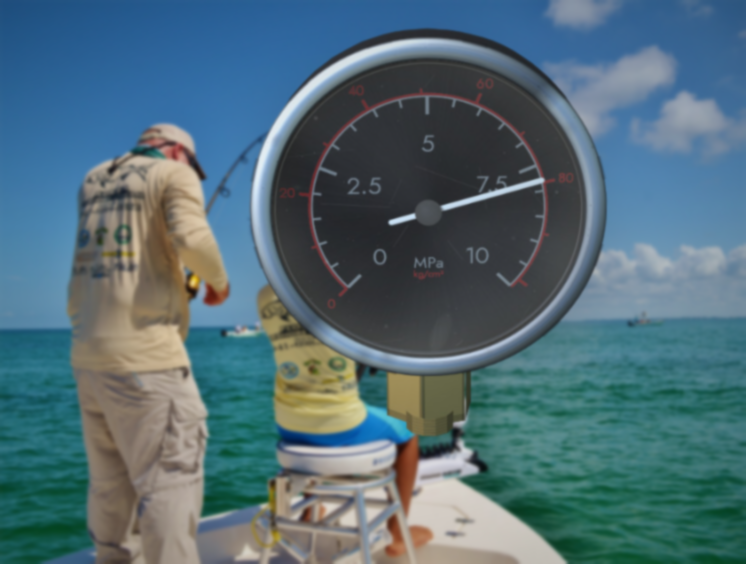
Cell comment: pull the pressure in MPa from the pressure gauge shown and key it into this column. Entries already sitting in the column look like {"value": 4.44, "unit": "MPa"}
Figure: {"value": 7.75, "unit": "MPa"}
